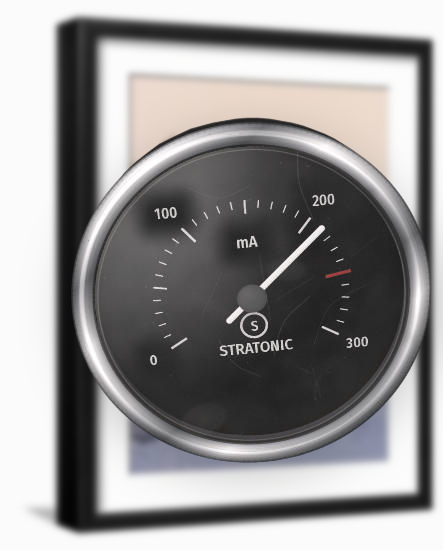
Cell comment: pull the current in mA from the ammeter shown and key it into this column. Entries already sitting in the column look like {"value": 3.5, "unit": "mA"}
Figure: {"value": 210, "unit": "mA"}
